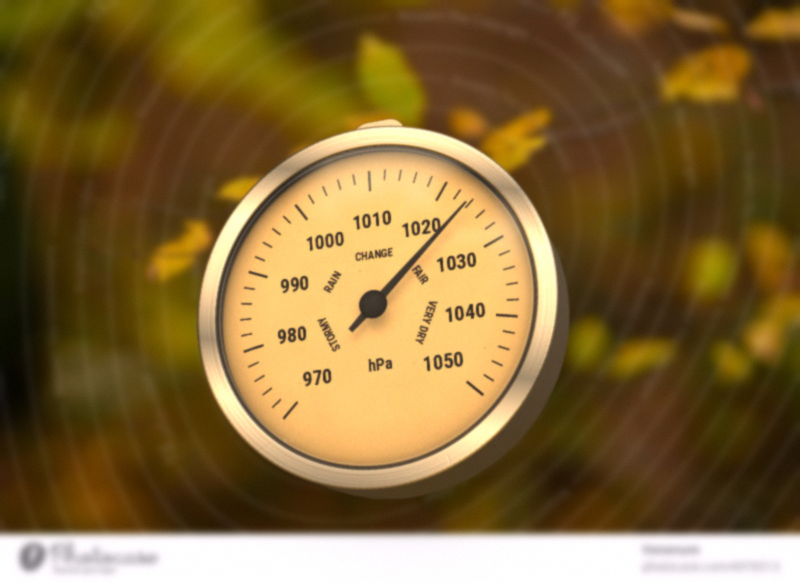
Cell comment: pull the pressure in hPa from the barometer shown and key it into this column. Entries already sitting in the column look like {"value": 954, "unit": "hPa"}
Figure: {"value": 1024, "unit": "hPa"}
